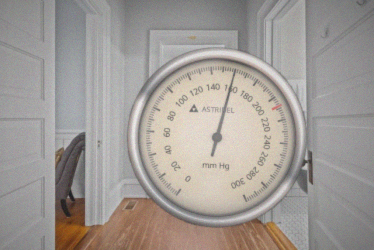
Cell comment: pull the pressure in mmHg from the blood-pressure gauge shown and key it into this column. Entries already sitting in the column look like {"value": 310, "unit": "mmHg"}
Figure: {"value": 160, "unit": "mmHg"}
